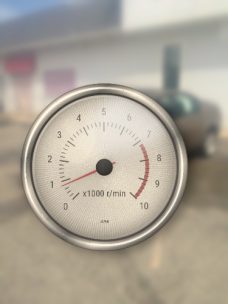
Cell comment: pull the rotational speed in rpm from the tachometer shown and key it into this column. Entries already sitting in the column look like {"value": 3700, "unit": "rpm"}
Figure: {"value": 800, "unit": "rpm"}
